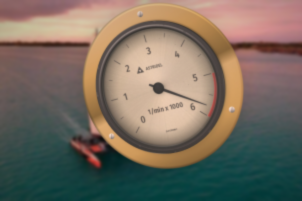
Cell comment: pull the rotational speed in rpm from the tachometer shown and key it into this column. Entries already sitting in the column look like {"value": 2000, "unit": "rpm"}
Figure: {"value": 5750, "unit": "rpm"}
